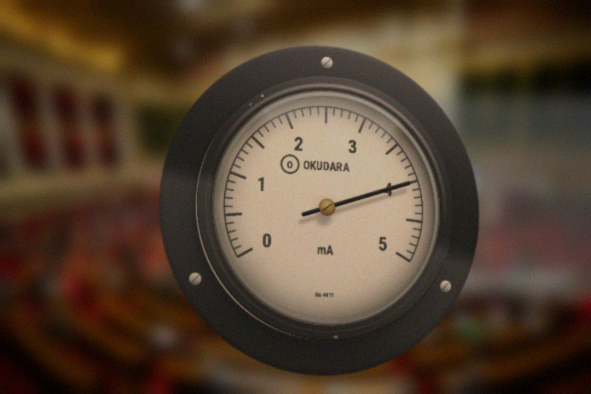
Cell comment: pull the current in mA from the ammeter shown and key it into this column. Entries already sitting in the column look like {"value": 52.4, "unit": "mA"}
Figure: {"value": 4, "unit": "mA"}
